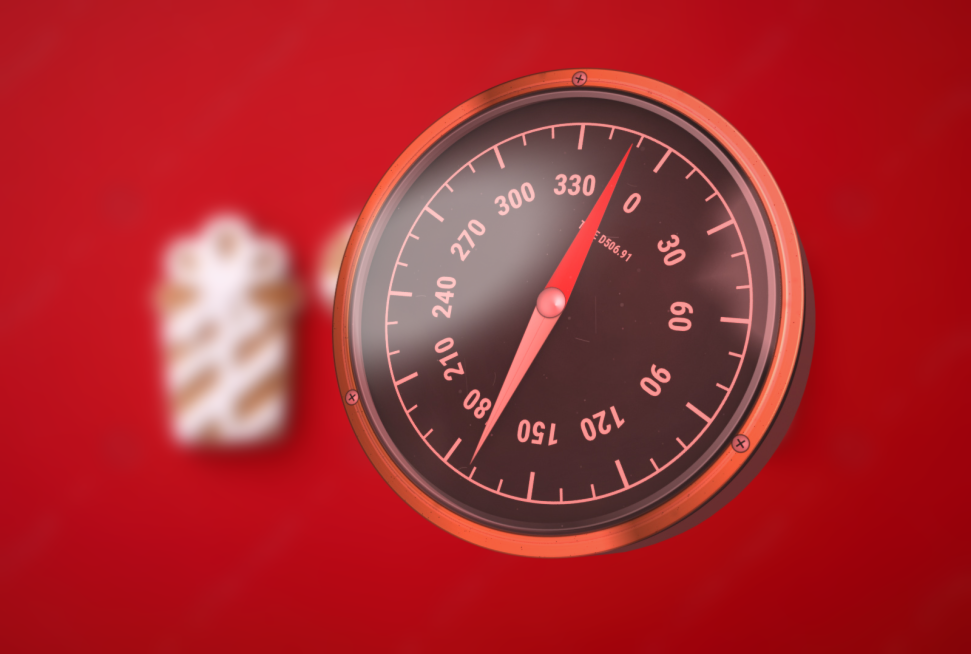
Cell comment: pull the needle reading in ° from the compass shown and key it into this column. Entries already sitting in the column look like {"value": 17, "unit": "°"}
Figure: {"value": 350, "unit": "°"}
